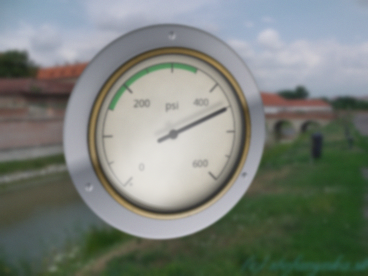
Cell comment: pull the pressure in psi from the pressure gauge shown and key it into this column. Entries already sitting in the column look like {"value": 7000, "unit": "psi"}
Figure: {"value": 450, "unit": "psi"}
